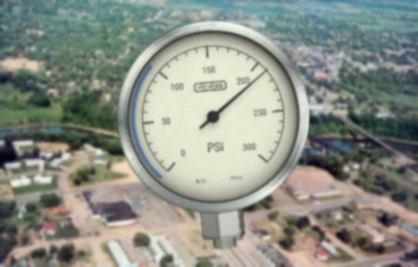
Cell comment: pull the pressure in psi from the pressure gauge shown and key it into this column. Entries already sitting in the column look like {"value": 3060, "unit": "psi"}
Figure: {"value": 210, "unit": "psi"}
